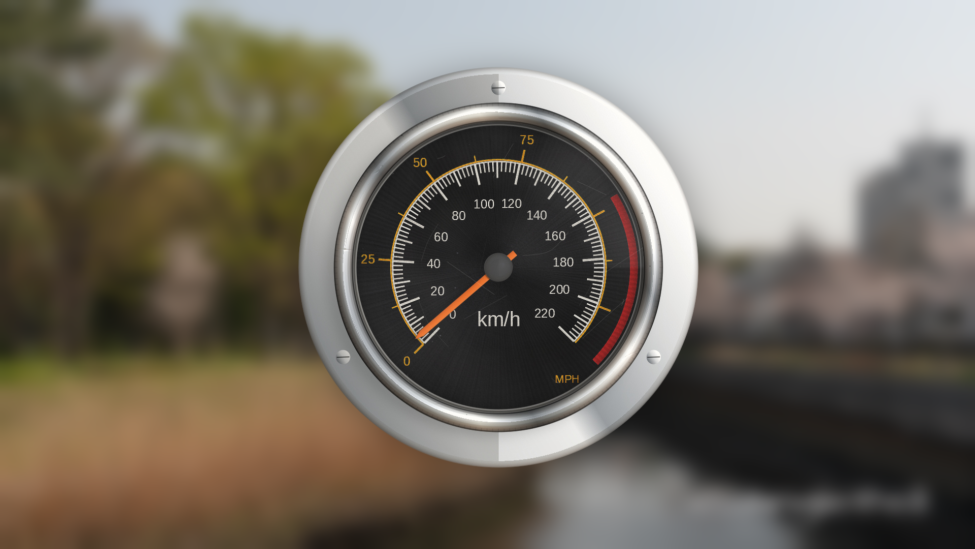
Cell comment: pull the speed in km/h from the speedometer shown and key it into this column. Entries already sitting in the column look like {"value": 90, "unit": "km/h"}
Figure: {"value": 4, "unit": "km/h"}
